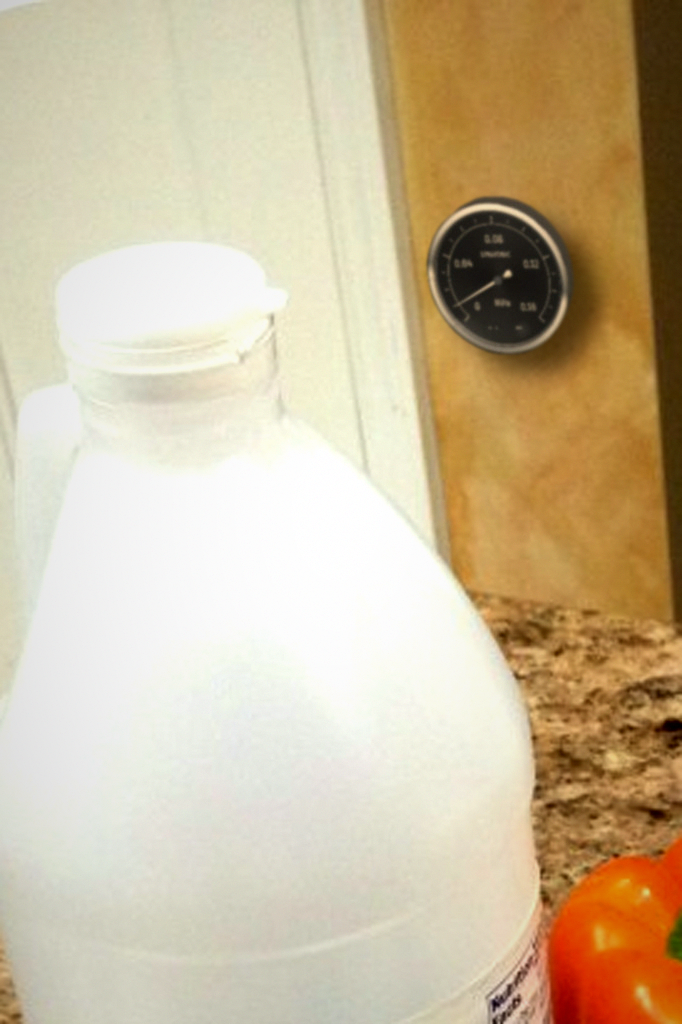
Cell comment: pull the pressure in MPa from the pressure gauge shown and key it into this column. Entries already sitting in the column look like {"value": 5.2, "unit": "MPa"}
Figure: {"value": 0.01, "unit": "MPa"}
